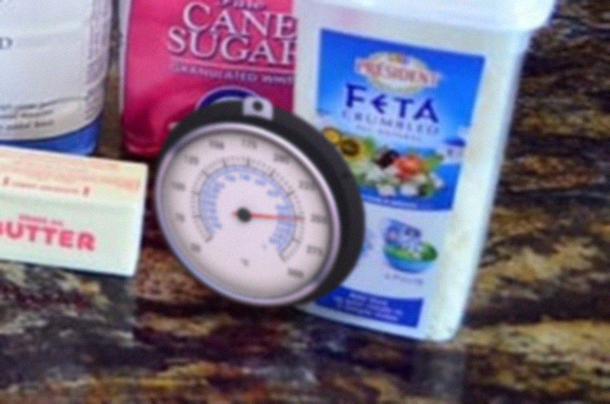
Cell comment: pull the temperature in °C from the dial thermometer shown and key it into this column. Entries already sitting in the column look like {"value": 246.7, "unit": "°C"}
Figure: {"value": 250, "unit": "°C"}
